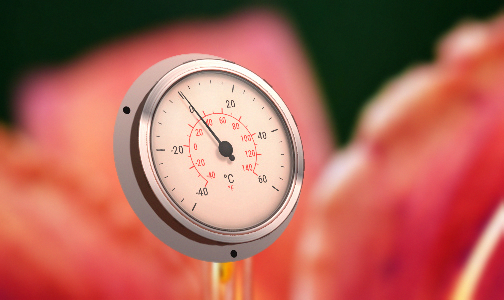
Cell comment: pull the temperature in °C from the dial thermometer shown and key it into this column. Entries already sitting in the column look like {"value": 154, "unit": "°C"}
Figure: {"value": 0, "unit": "°C"}
